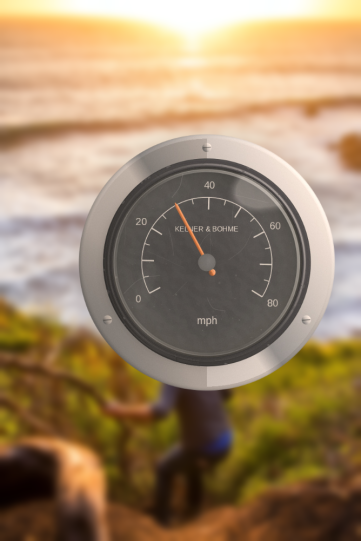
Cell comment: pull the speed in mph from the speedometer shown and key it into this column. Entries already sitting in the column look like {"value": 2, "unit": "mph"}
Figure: {"value": 30, "unit": "mph"}
